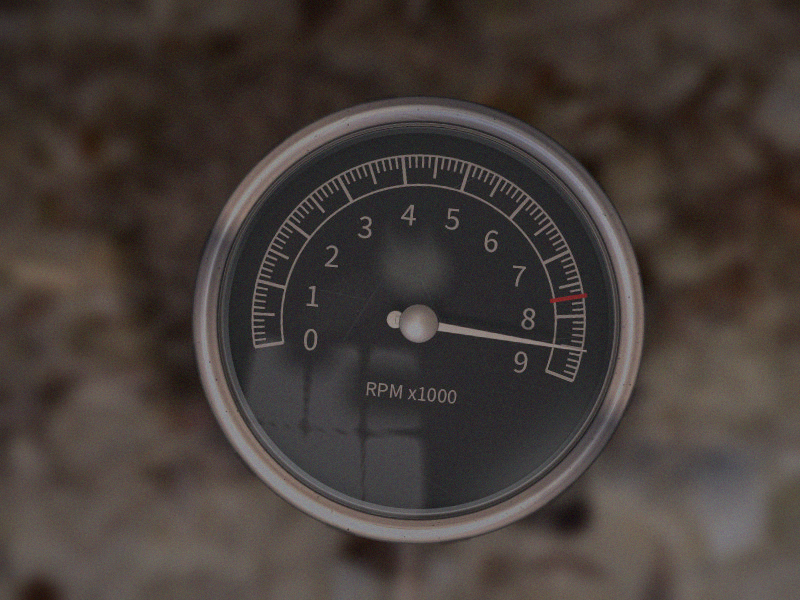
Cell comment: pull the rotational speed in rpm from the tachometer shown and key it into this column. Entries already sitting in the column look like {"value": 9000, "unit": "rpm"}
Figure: {"value": 8500, "unit": "rpm"}
